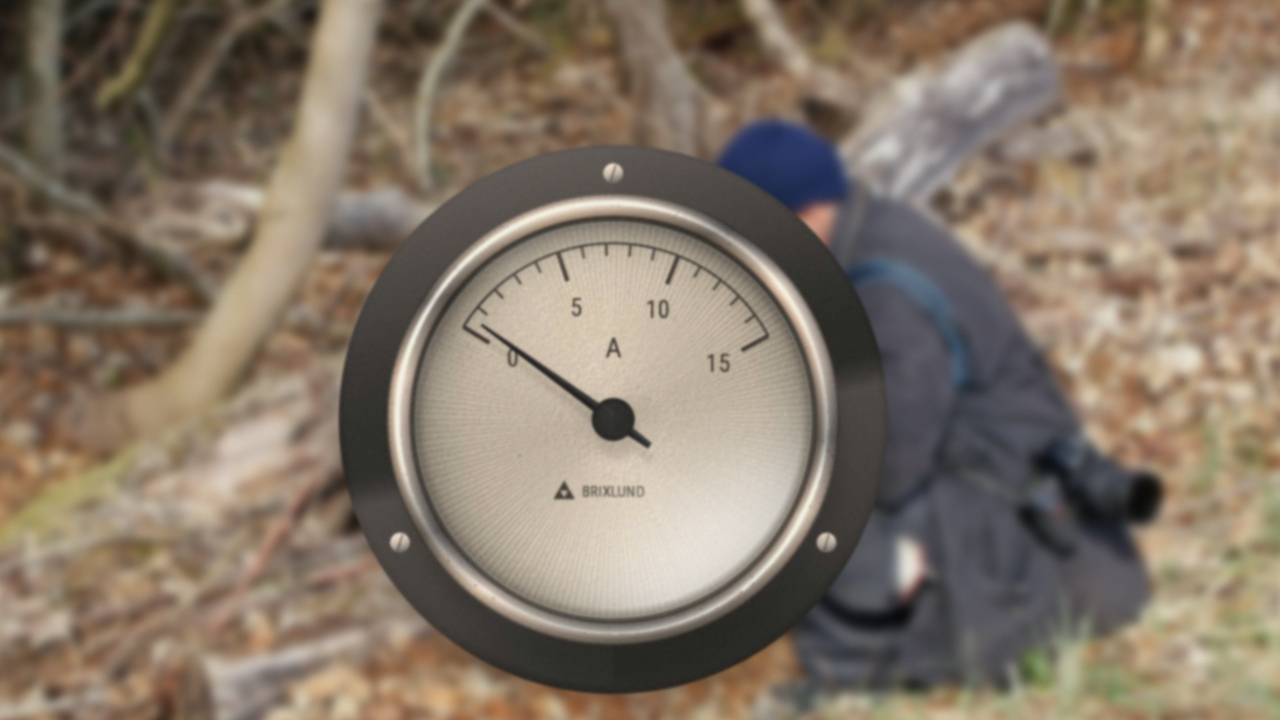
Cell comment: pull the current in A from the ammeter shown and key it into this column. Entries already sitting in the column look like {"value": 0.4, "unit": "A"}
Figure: {"value": 0.5, "unit": "A"}
